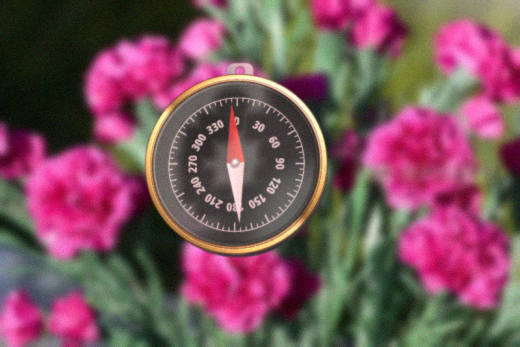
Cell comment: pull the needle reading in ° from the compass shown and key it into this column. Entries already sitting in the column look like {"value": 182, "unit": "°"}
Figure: {"value": 355, "unit": "°"}
